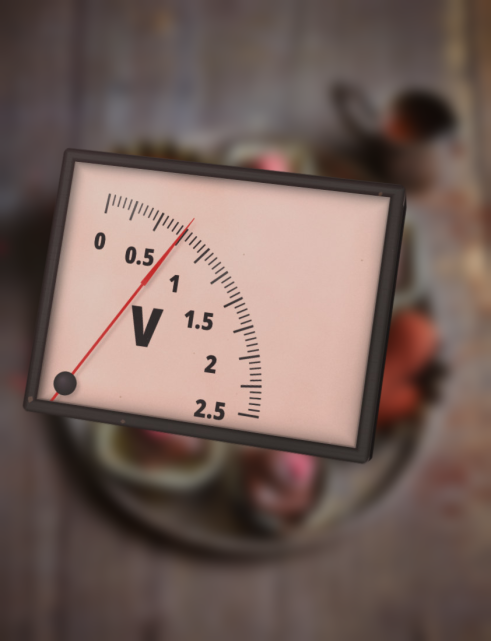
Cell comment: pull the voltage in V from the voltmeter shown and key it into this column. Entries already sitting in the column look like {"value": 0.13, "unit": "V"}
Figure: {"value": 0.75, "unit": "V"}
